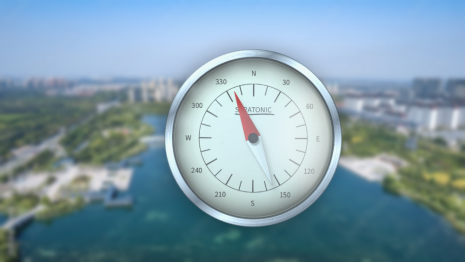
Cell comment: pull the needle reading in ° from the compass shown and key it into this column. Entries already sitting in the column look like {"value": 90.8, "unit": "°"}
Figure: {"value": 337.5, "unit": "°"}
